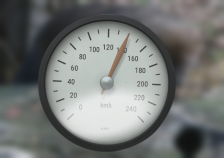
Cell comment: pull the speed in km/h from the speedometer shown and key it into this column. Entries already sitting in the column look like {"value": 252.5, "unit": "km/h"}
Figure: {"value": 140, "unit": "km/h"}
